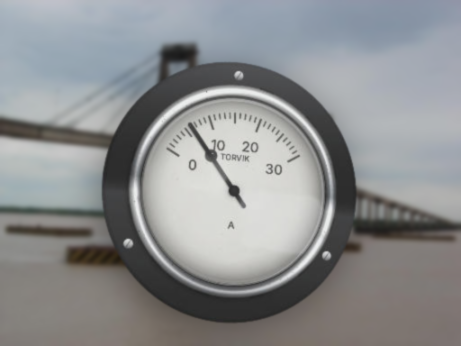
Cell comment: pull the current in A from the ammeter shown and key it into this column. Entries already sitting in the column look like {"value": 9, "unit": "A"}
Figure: {"value": 6, "unit": "A"}
